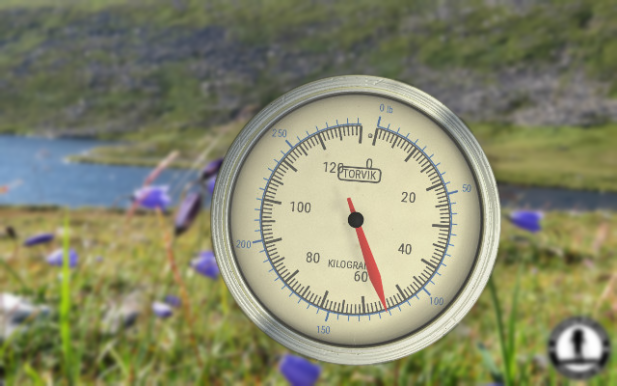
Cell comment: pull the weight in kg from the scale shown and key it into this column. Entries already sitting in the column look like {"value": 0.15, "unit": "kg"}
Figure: {"value": 55, "unit": "kg"}
